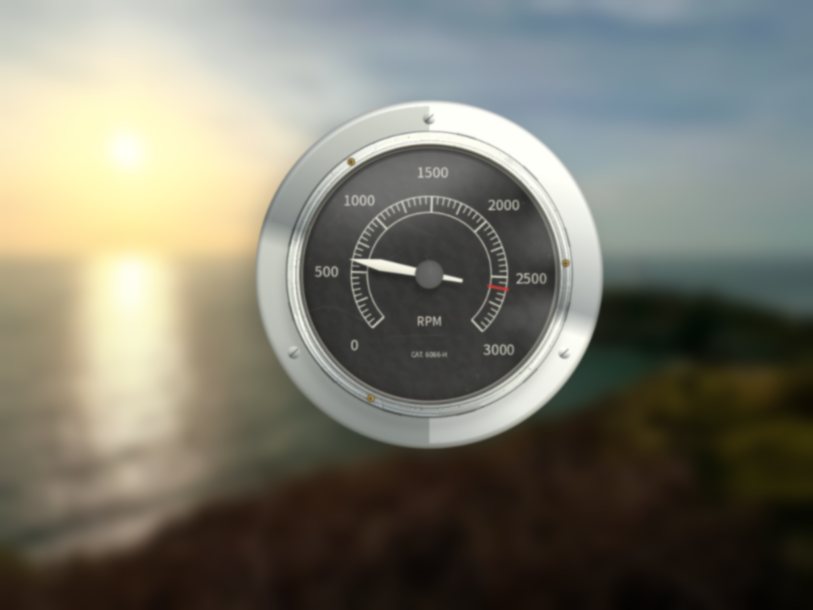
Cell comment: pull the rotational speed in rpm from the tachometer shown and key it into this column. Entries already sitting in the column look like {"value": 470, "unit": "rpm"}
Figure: {"value": 600, "unit": "rpm"}
